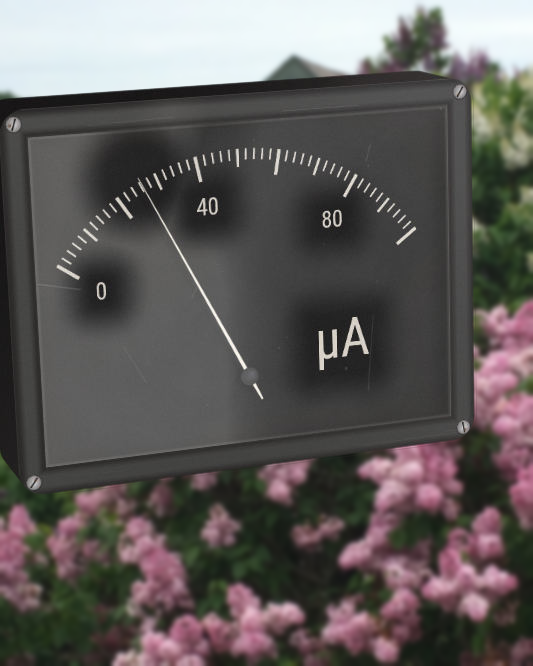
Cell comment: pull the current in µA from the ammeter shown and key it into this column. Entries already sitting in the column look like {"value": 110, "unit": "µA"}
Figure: {"value": 26, "unit": "µA"}
